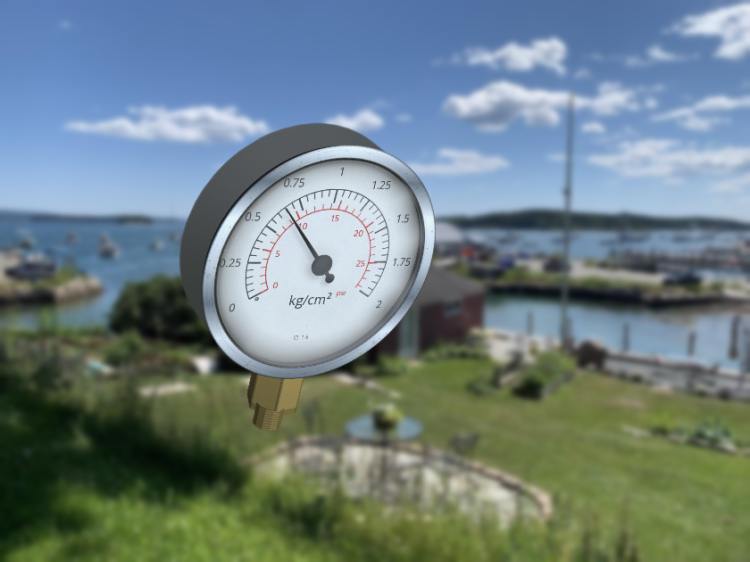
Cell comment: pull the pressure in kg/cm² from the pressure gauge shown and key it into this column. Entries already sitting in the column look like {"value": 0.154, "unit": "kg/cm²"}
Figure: {"value": 0.65, "unit": "kg/cm²"}
